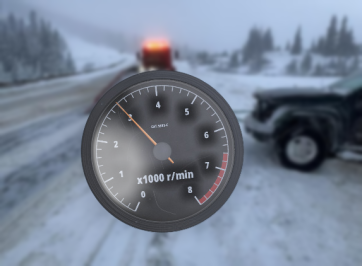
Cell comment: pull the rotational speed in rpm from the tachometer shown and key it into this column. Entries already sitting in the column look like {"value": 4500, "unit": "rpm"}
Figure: {"value": 3000, "unit": "rpm"}
